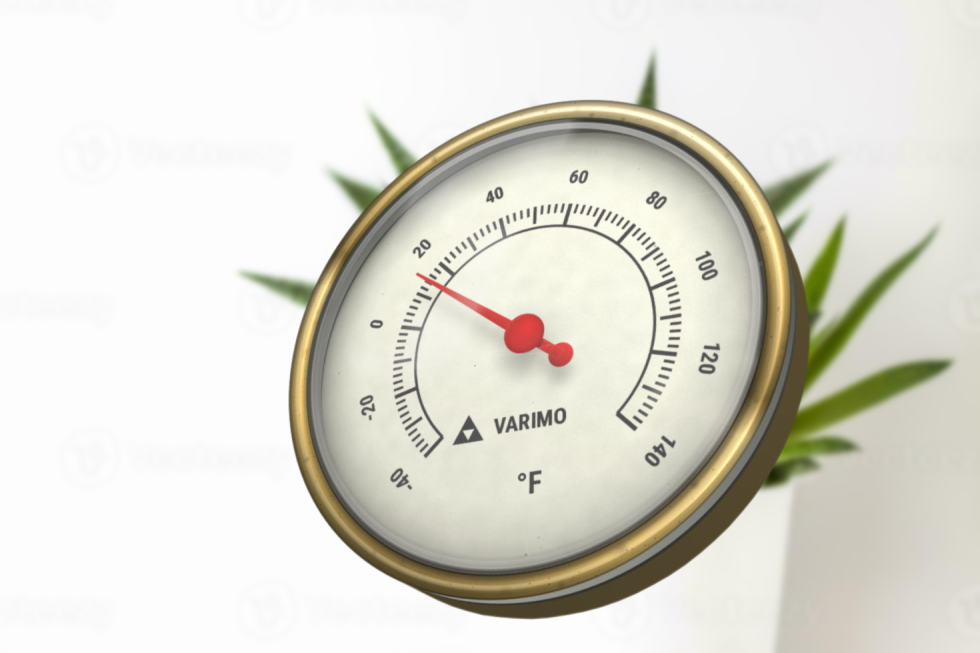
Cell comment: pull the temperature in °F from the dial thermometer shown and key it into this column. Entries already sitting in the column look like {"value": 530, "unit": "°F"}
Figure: {"value": 14, "unit": "°F"}
